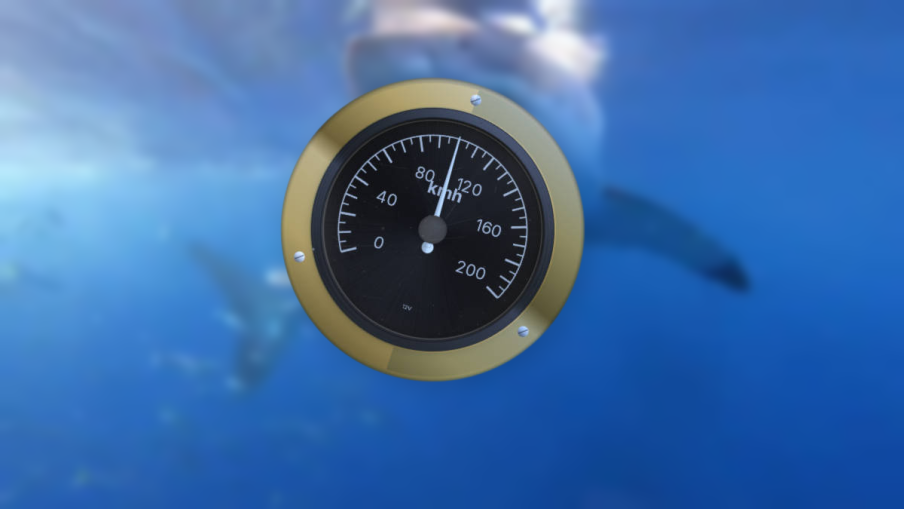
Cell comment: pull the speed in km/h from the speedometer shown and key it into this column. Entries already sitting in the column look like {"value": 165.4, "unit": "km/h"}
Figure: {"value": 100, "unit": "km/h"}
